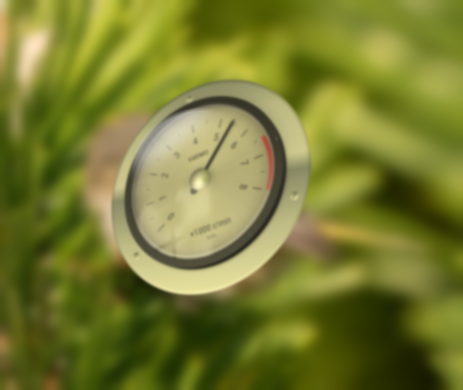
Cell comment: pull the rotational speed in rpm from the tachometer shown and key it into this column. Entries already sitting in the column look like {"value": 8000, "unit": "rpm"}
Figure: {"value": 5500, "unit": "rpm"}
